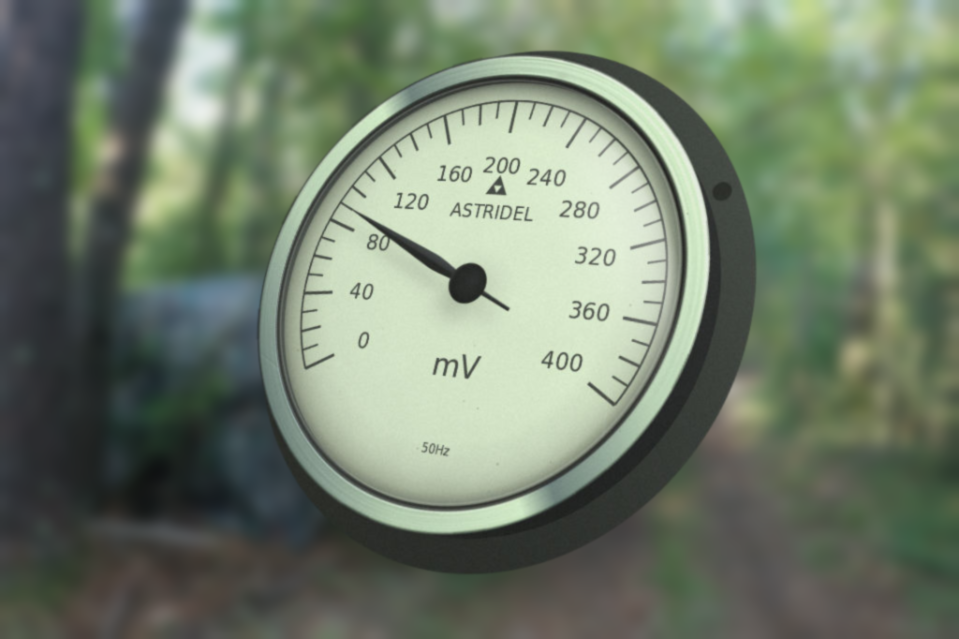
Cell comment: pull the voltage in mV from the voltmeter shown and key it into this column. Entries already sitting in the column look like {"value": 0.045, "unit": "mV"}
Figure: {"value": 90, "unit": "mV"}
